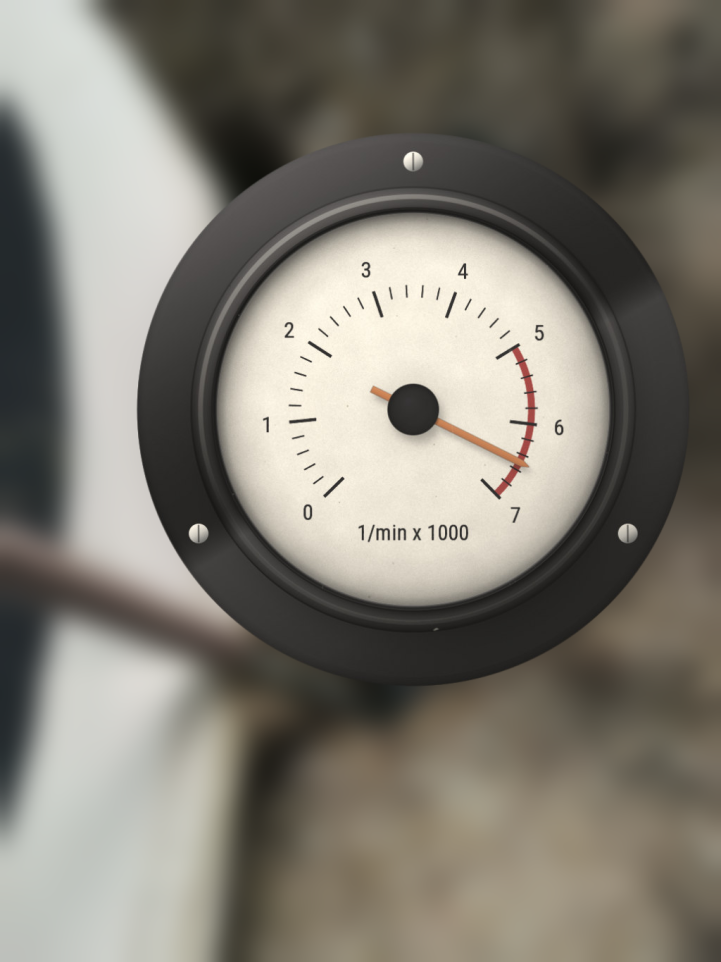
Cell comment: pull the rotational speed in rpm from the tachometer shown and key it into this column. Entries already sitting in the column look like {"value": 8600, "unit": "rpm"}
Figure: {"value": 6500, "unit": "rpm"}
